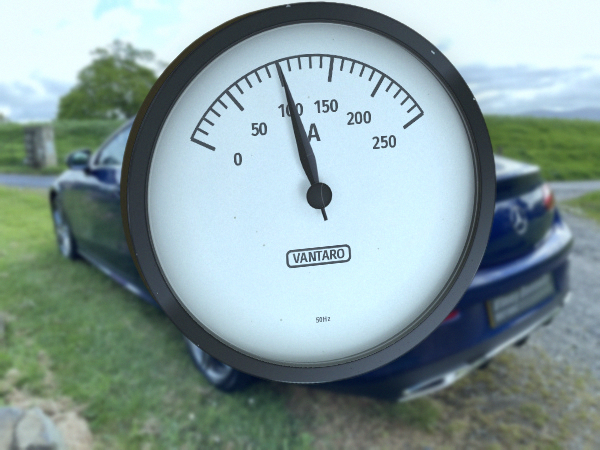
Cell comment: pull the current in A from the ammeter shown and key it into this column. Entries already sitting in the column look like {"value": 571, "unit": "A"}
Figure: {"value": 100, "unit": "A"}
